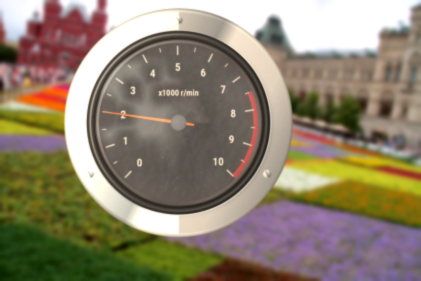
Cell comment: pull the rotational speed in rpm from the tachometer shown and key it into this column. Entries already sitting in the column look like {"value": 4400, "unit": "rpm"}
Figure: {"value": 2000, "unit": "rpm"}
